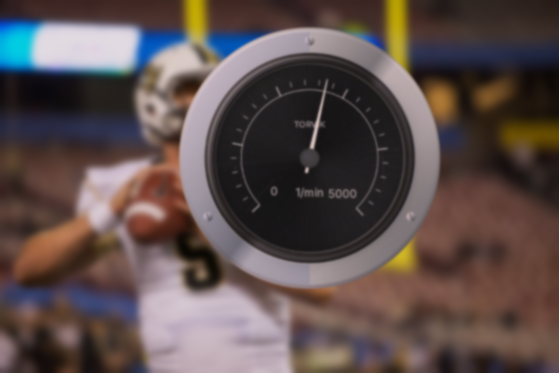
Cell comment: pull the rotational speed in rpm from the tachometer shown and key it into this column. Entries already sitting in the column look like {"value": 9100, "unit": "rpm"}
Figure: {"value": 2700, "unit": "rpm"}
